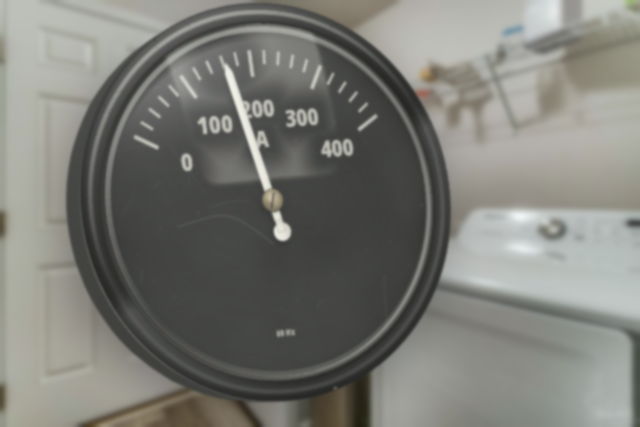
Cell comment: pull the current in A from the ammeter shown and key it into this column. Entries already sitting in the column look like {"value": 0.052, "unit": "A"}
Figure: {"value": 160, "unit": "A"}
